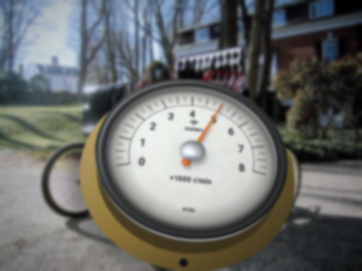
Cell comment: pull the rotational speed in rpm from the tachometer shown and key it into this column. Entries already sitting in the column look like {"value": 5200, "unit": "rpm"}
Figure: {"value": 5000, "unit": "rpm"}
